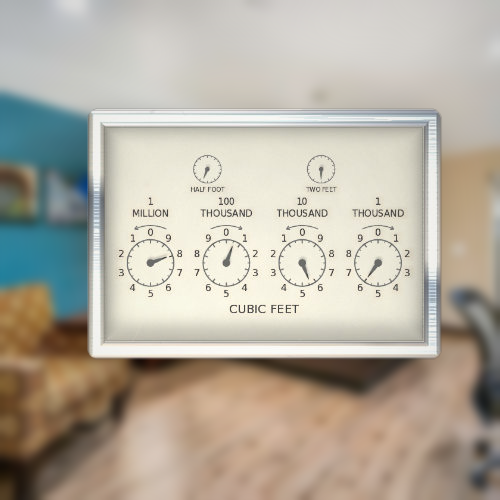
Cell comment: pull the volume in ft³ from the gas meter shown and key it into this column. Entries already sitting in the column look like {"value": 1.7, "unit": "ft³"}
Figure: {"value": 805600, "unit": "ft³"}
